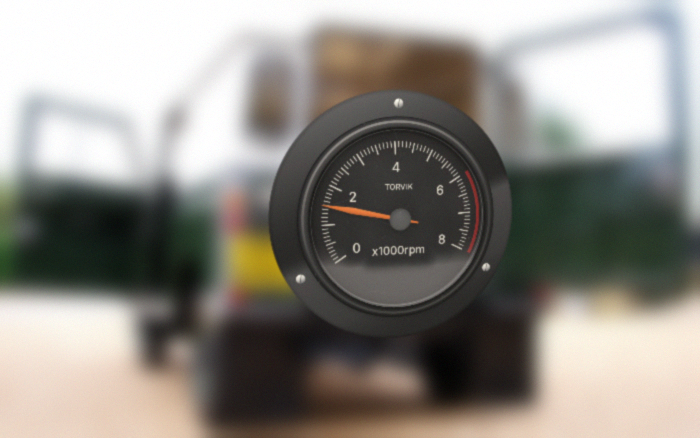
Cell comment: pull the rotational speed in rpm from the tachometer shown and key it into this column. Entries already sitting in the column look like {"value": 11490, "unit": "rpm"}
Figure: {"value": 1500, "unit": "rpm"}
